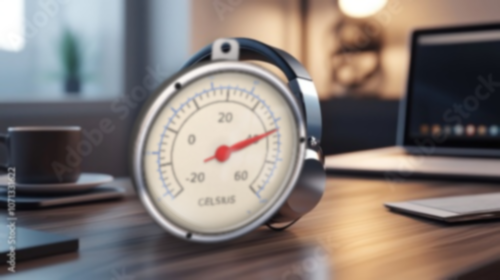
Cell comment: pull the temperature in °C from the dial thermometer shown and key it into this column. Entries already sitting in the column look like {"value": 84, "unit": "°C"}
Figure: {"value": 40, "unit": "°C"}
